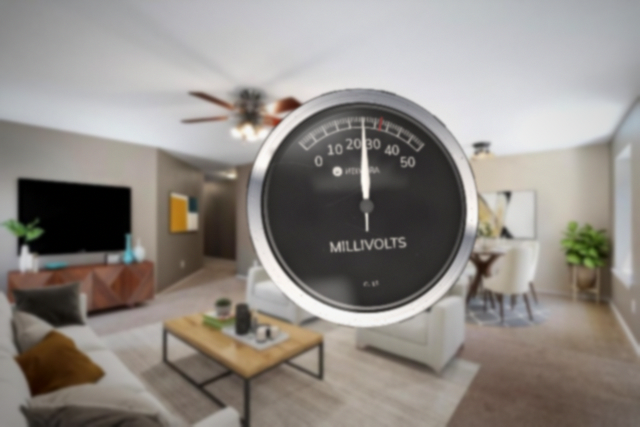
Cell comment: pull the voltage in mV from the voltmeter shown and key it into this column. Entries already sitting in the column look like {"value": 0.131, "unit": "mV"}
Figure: {"value": 25, "unit": "mV"}
